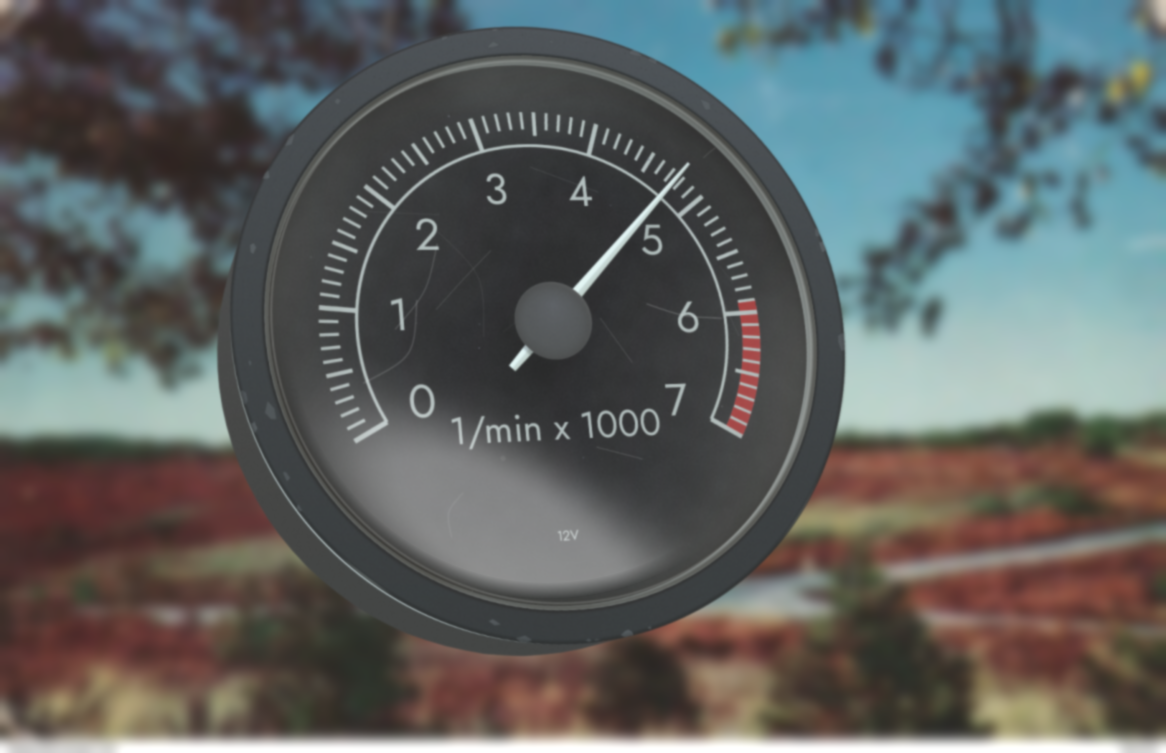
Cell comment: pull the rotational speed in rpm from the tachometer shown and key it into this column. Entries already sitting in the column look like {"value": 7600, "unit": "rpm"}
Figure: {"value": 4750, "unit": "rpm"}
